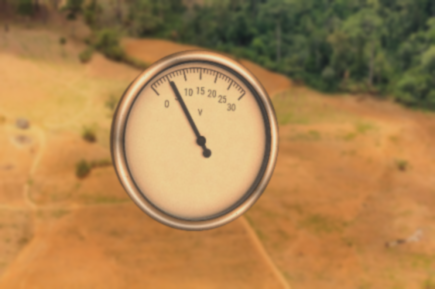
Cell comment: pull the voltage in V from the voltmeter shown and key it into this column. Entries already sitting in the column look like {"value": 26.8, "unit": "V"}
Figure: {"value": 5, "unit": "V"}
